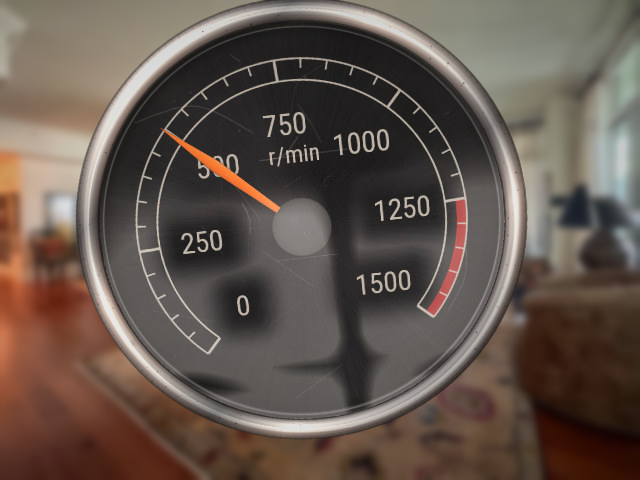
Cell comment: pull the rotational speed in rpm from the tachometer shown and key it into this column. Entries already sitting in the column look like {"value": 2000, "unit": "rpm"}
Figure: {"value": 500, "unit": "rpm"}
